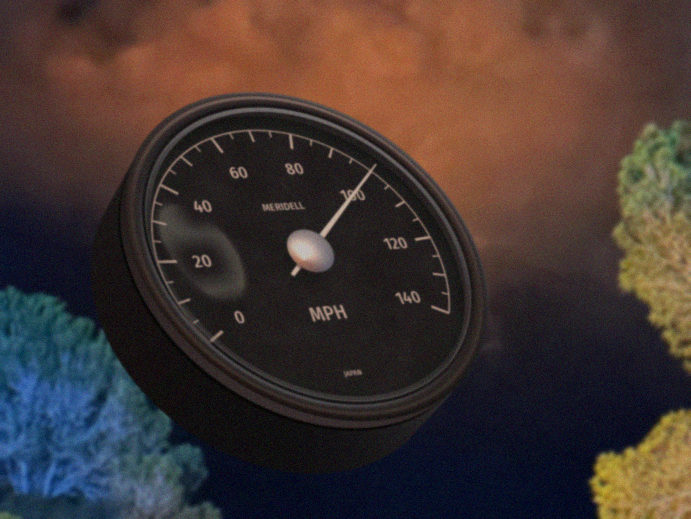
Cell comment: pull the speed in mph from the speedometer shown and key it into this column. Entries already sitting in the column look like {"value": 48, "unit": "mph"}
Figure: {"value": 100, "unit": "mph"}
